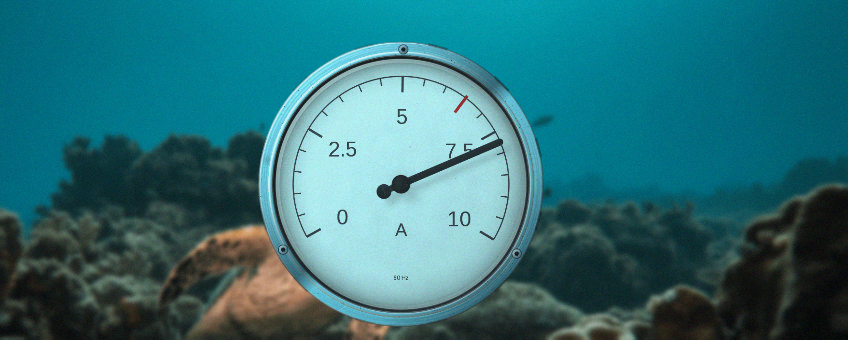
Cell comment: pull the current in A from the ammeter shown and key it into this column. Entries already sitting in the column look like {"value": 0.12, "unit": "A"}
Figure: {"value": 7.75, "unit": "A"}
